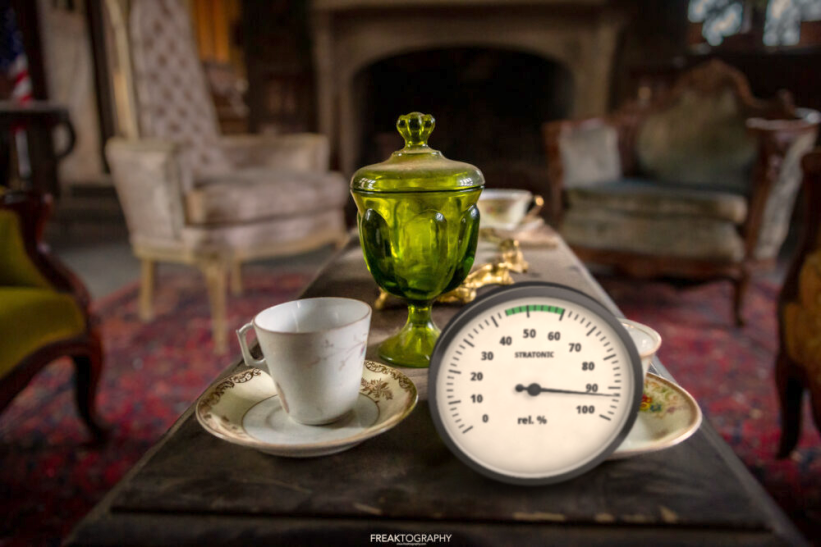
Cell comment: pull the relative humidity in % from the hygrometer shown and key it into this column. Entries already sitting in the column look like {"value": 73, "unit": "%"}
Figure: {"value": 92, "unit": "%"}
